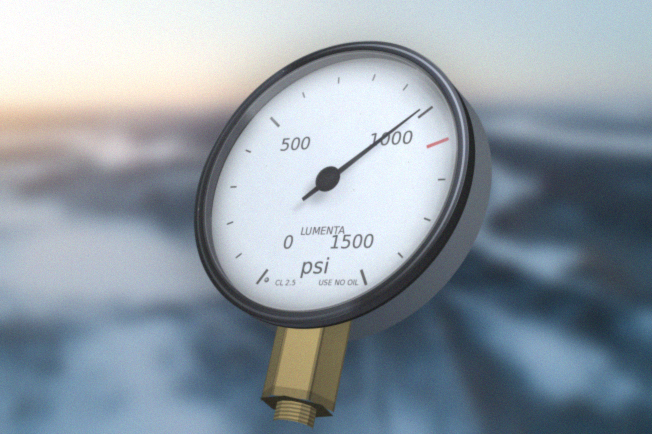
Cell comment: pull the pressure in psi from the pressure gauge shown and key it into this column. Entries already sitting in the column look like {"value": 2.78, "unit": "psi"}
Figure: {"value": 1000, "unit": "psi"}
